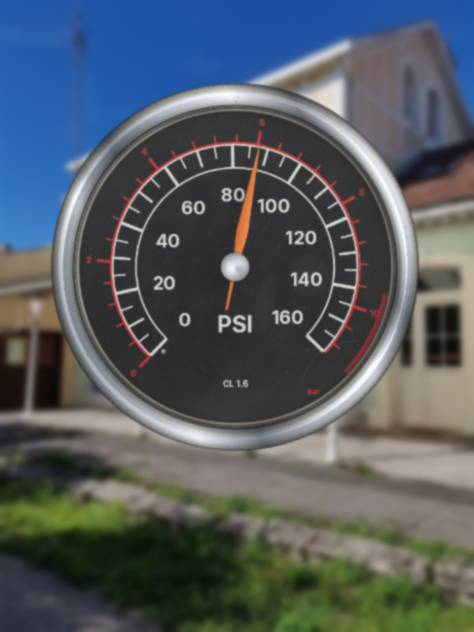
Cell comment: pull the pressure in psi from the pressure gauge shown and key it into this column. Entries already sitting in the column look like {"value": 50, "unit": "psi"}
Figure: {"value": 87.5, "unit": "psi"}
